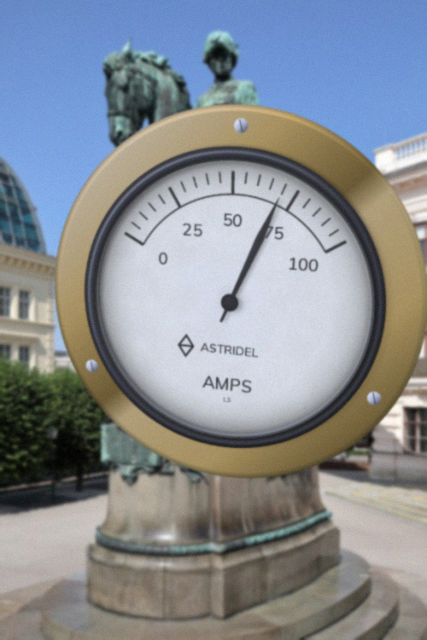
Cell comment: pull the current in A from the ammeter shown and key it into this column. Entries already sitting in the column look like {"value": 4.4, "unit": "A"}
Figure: {"value": 70, "unit": "A"}
